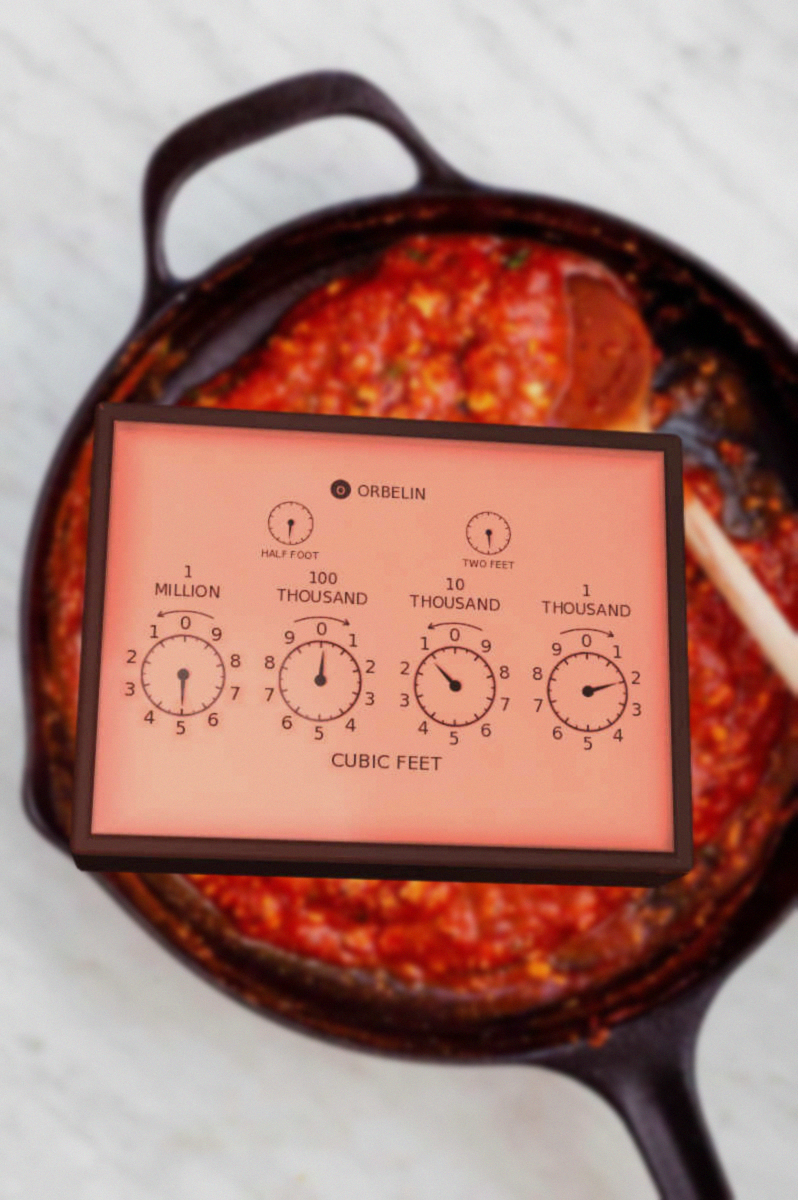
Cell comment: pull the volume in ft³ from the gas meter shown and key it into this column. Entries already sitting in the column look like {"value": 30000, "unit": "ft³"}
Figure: {"value": 501200, "unit": "ft³"}
